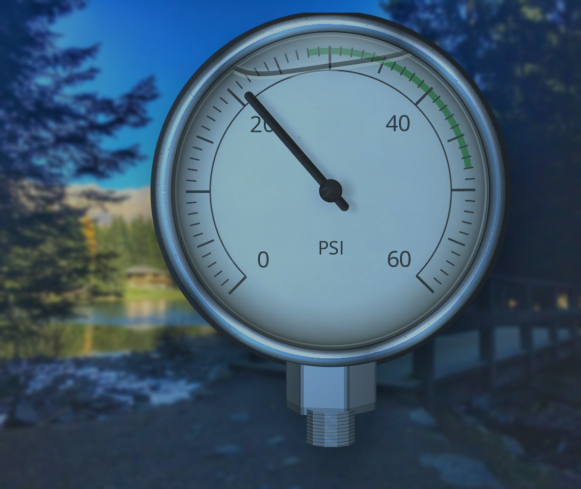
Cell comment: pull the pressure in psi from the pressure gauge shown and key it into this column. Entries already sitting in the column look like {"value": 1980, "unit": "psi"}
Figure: {"value": 21, "unit": "psi"}
